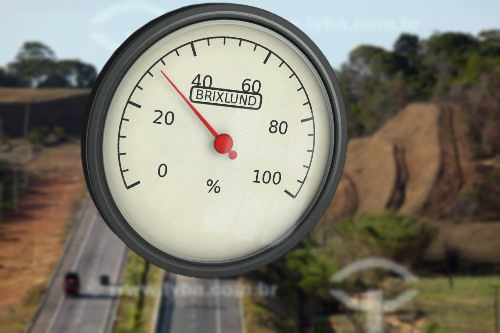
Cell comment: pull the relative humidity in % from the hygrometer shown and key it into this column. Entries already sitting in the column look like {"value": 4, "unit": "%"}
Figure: {"value": 30, "unit": "%"}
